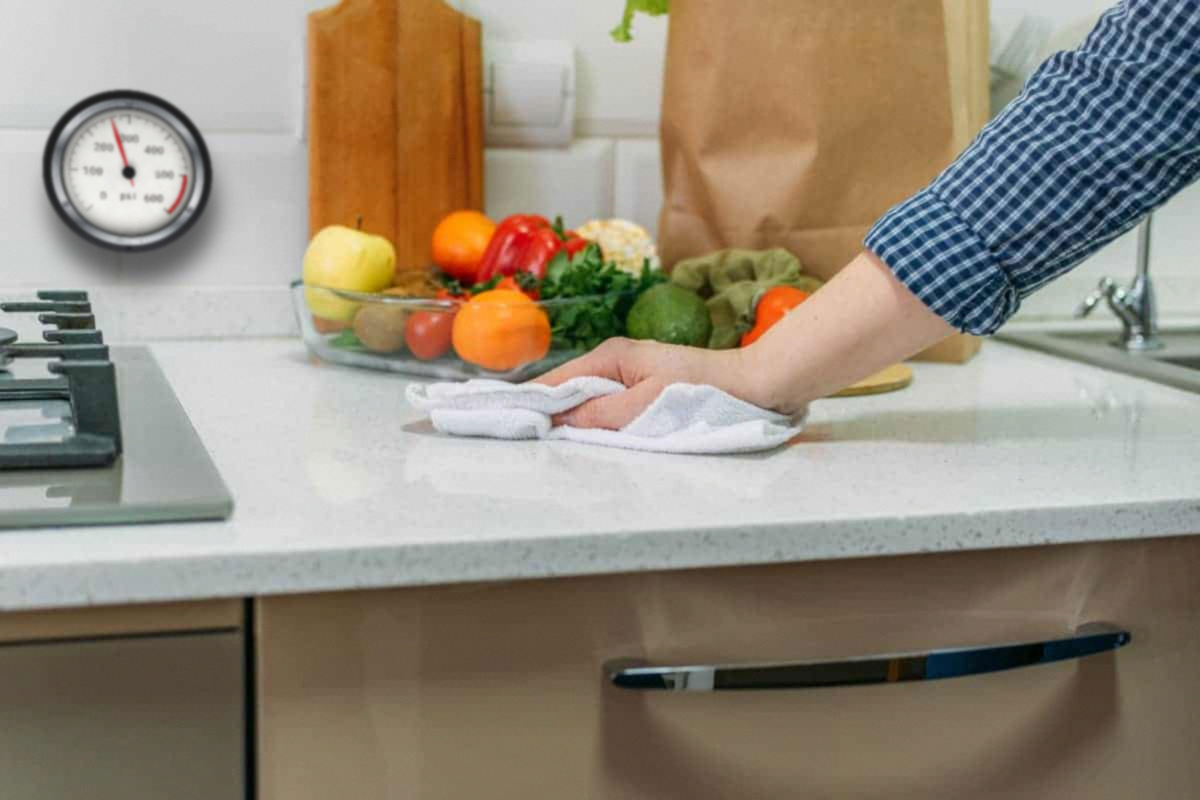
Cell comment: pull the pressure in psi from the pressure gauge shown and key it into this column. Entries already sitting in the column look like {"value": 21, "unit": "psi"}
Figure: {"value": 260, "unit": "psi"}
